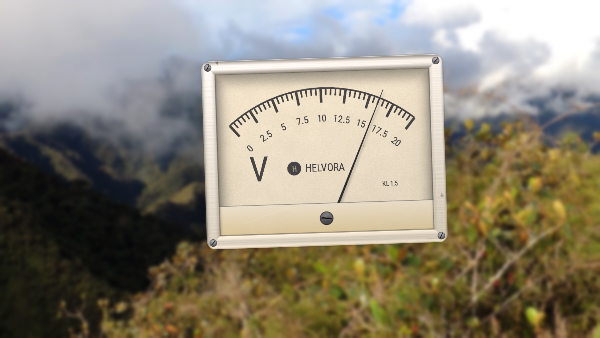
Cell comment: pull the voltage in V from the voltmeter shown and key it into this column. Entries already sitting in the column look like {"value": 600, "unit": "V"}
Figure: {"value": 16, "unit": "V"}
